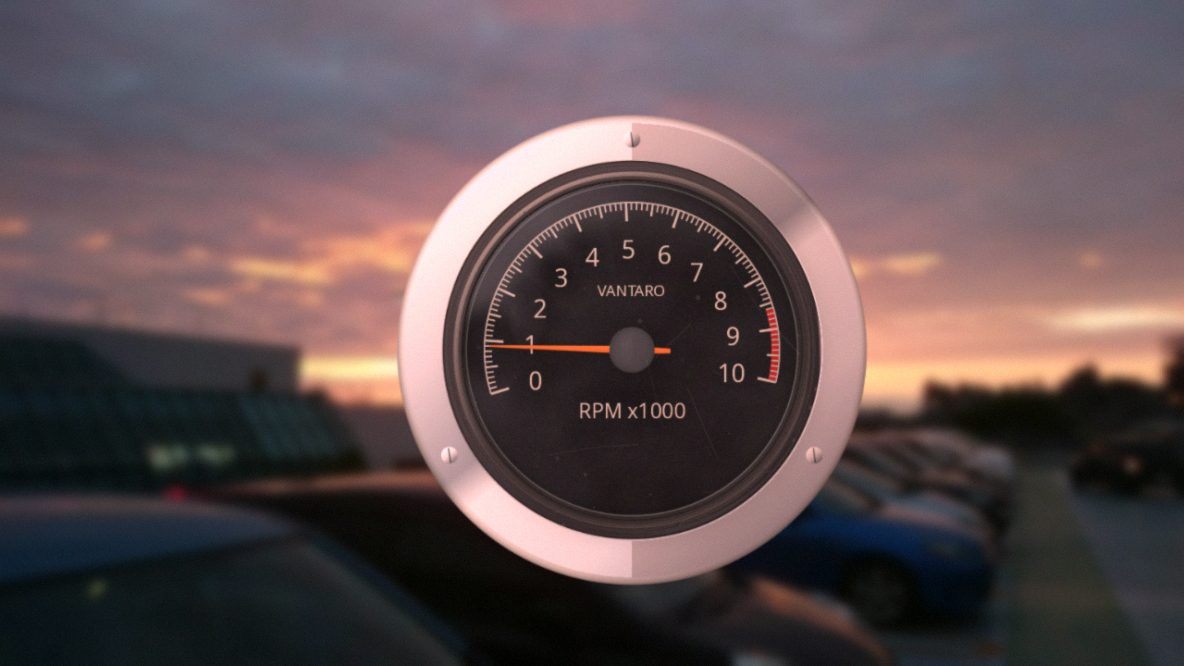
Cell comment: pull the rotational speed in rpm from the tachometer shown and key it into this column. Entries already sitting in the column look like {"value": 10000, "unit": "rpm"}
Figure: {"value": 900, "unit": "rpm"}
